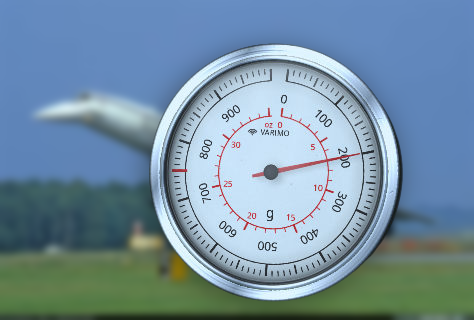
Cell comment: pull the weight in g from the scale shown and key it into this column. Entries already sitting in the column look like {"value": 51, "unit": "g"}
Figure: {"value": 200, "unit": "g"}
